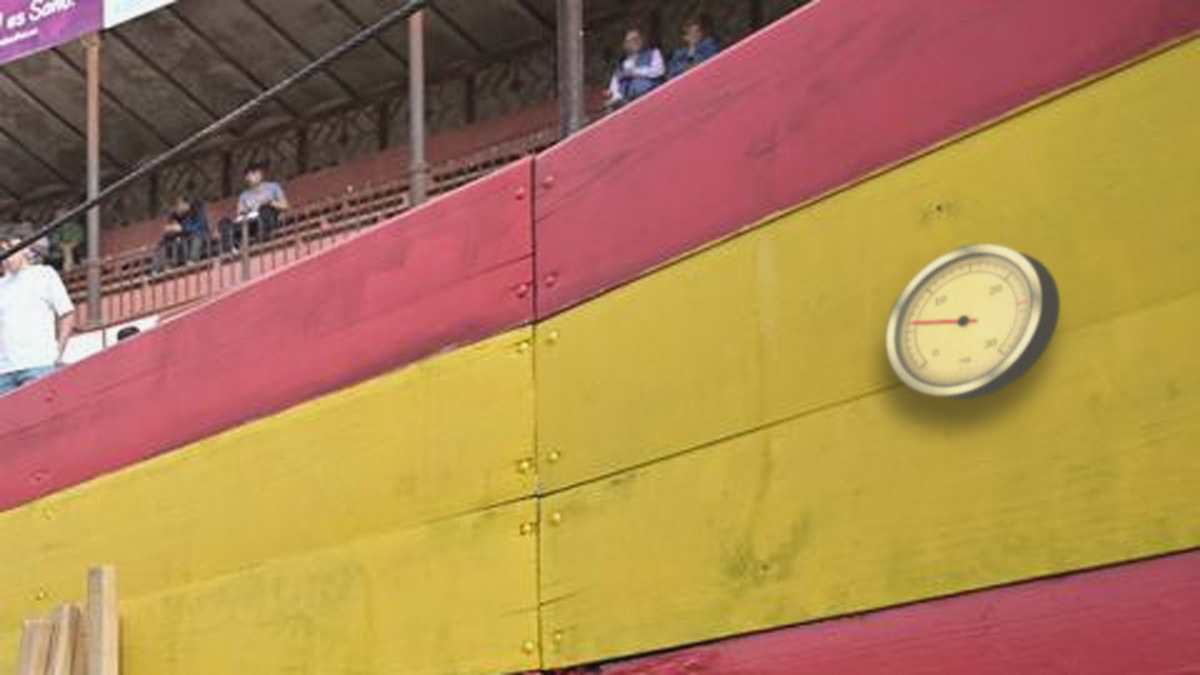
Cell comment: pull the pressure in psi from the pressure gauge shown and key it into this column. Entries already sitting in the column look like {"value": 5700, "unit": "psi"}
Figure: {"value": 6, "unit": "psi"}
